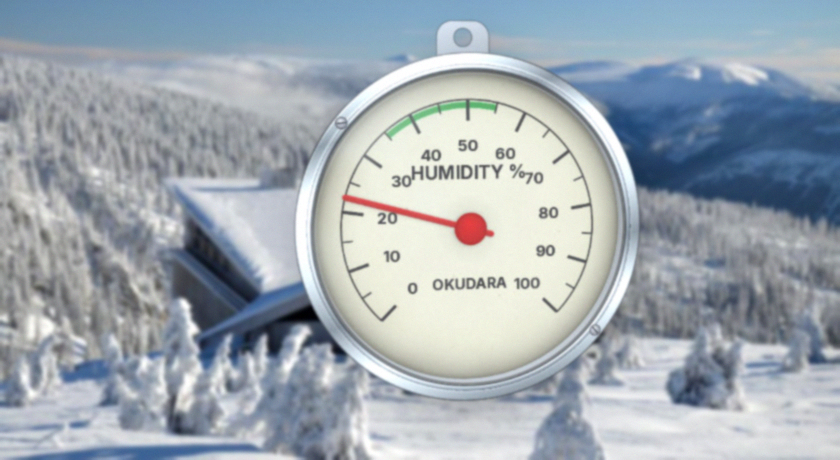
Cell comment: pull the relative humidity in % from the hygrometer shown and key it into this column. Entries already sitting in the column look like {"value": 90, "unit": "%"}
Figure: {"value": 22.5, "unit": "%"}
